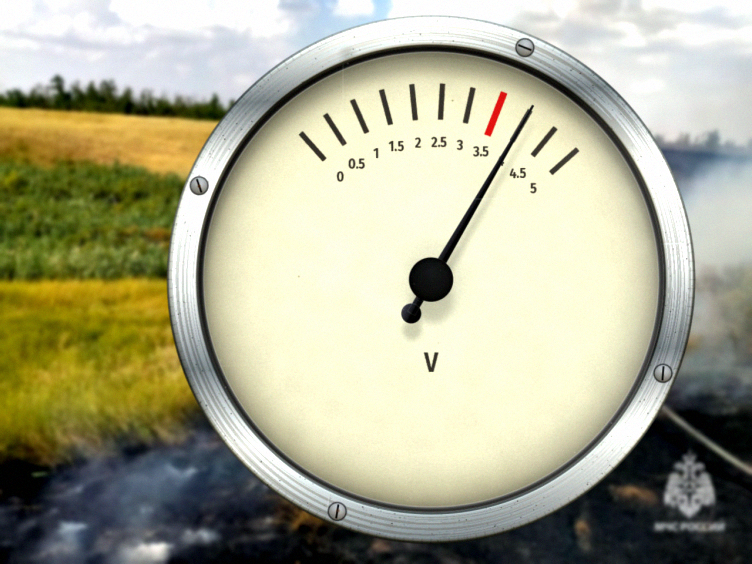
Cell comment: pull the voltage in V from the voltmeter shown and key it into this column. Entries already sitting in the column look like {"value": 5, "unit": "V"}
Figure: {"value": 4, "unit": "V"}
